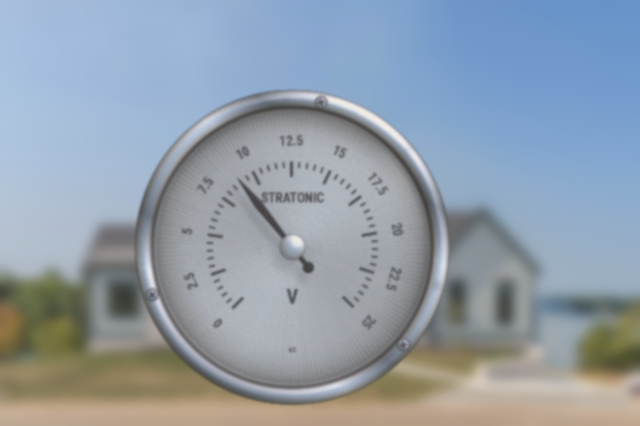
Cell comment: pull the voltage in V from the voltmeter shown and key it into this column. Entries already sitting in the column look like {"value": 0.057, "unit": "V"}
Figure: {"value": 9, "unit": "V"}
